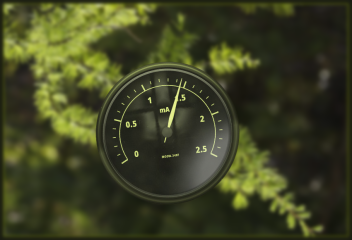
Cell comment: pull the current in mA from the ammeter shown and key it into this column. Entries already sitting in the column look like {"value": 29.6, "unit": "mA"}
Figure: {"value": 1.45, "unit": "mA"}
